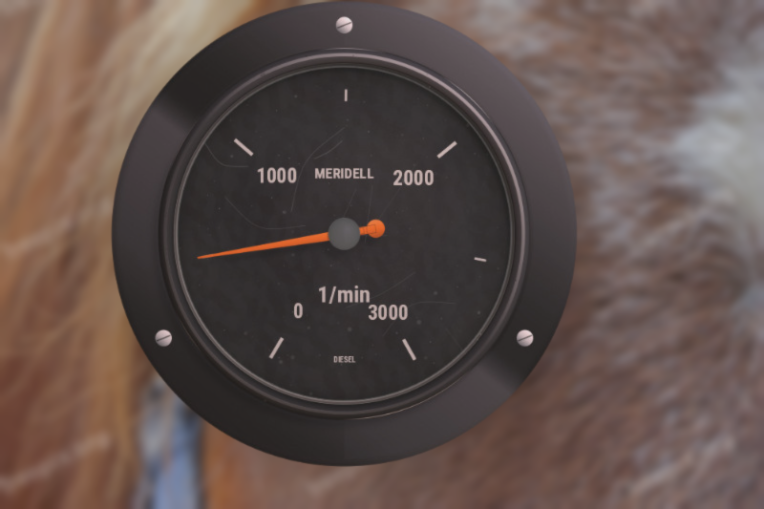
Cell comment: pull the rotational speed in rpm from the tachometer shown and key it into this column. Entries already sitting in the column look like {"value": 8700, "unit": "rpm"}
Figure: {"value": 500, "unit": "rpm"}
